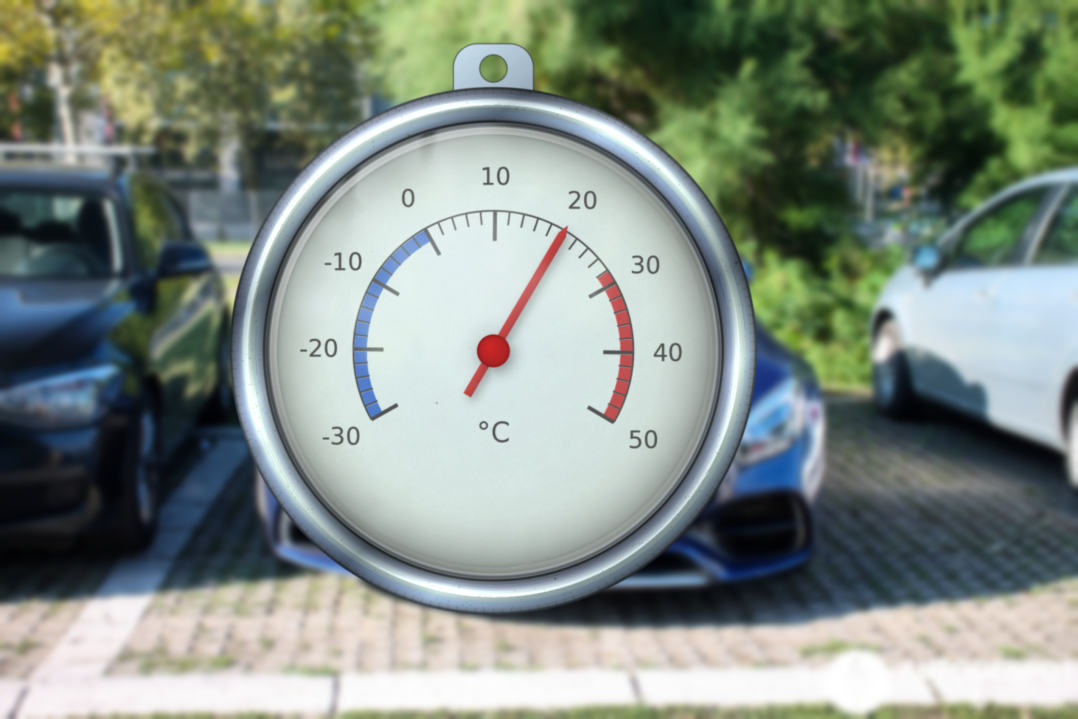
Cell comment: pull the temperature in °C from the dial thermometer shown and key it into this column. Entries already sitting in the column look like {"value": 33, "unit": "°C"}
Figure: {"value": 20, "unit": "°C"}
